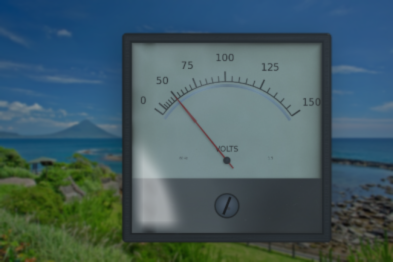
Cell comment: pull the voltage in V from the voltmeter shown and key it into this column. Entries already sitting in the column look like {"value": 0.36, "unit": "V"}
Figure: {"value": 50, "unit": "V"}
